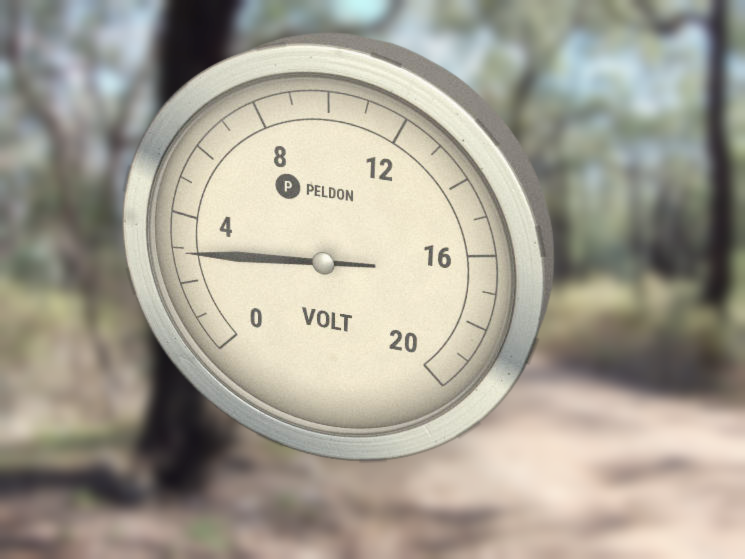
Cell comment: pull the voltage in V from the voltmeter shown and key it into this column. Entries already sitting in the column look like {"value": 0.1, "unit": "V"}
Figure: {"value": 3, "unit": "V"}
